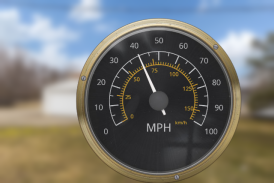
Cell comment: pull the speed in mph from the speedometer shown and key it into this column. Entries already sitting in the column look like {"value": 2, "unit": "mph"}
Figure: {"value": 40, "unit": "mph"}
